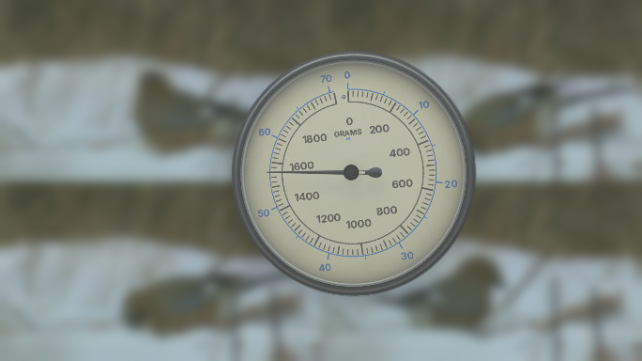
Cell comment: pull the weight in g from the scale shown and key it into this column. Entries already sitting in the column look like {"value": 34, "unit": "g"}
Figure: {"value": 1560, "unit": "g"}
